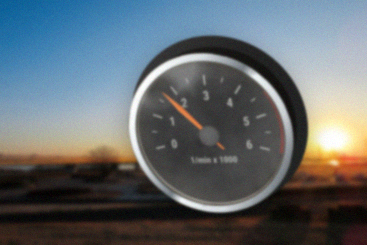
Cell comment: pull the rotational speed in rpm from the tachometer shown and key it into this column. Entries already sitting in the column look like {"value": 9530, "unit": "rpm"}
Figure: {"value": 1750, "unit": "rpm"}
